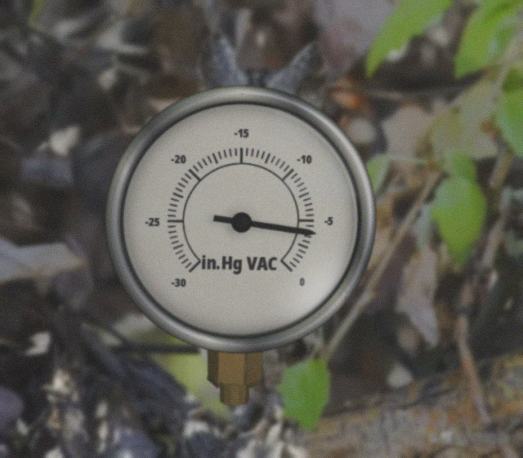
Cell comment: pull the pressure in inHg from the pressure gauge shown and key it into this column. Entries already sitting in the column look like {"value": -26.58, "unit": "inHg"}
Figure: {"value": -4, "unit": "inHg"}
